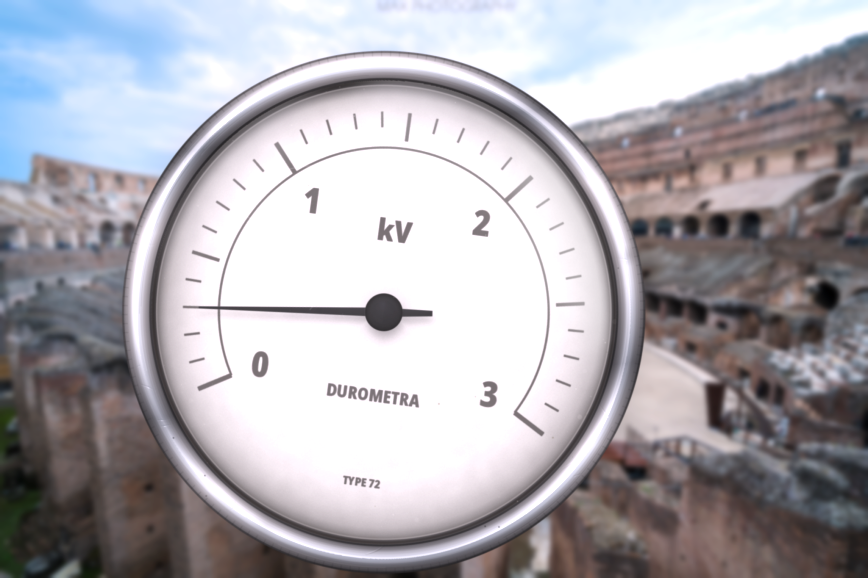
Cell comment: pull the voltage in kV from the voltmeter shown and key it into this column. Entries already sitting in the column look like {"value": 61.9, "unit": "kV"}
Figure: {"value": 0.3, "unit": "kV"}
